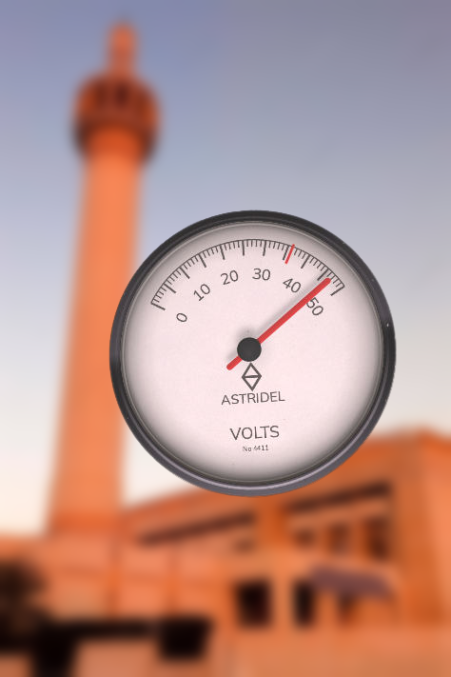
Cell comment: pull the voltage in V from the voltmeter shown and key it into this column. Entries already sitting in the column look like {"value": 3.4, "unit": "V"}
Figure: {"value": 47, "unit": "V"}
